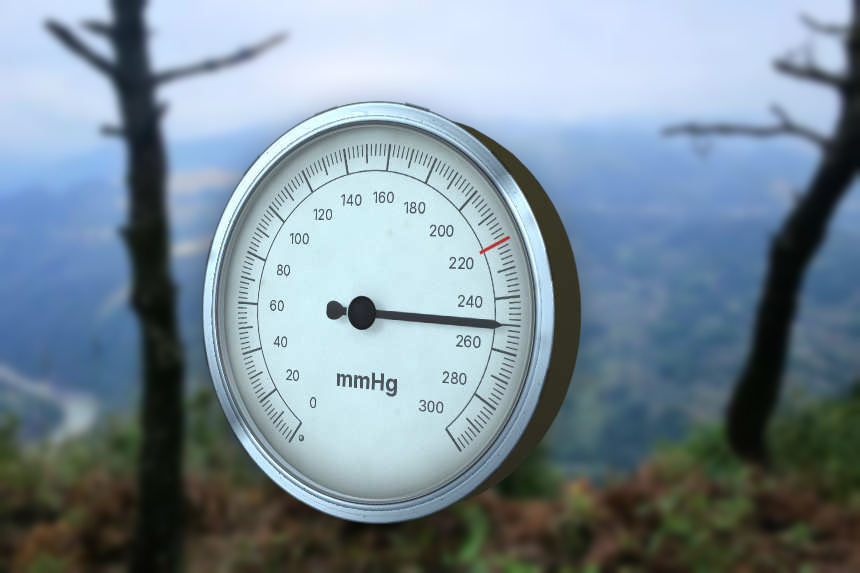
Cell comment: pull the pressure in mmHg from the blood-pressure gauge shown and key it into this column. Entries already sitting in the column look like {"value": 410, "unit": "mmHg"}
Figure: {"value": 250, "unit": "mmHg"}
